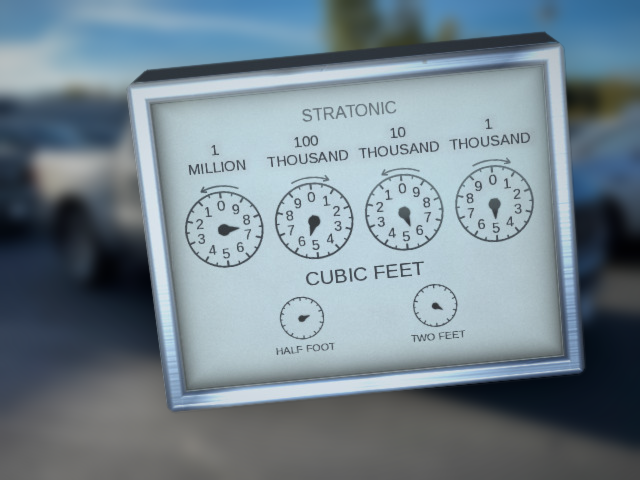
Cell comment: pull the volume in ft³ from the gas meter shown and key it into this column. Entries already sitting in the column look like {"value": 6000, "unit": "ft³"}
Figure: {"value": 755500, "unit": "ft³"}
